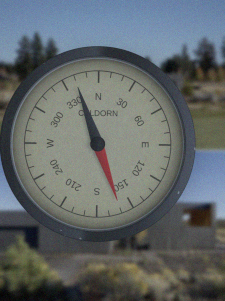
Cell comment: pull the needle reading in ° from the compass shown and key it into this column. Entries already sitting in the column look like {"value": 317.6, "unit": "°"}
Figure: {"value": 160, "unit": "°"}
